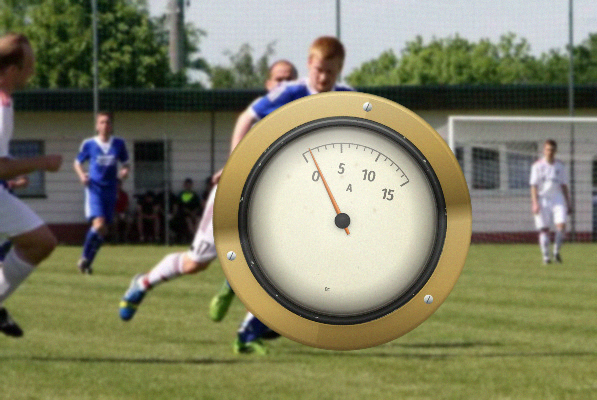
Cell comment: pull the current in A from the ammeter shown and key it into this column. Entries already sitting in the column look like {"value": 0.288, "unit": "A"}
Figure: {"value": 1, "unit": "A"}
